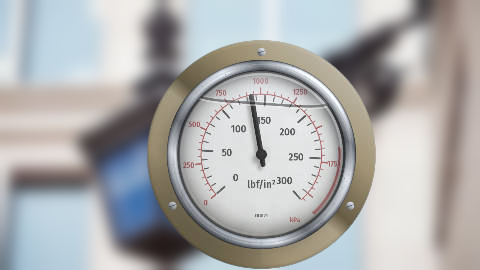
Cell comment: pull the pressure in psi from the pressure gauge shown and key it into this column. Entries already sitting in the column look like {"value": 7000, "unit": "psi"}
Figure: {"value": 135, "unit": "psi"}
